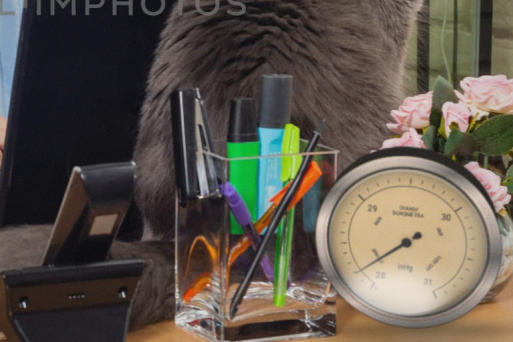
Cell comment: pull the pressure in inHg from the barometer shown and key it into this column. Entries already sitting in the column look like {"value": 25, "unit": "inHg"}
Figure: {"value": 28.2, "unit": "inHg"}
